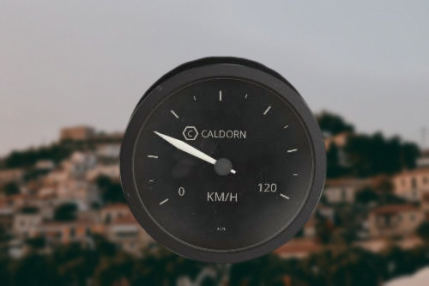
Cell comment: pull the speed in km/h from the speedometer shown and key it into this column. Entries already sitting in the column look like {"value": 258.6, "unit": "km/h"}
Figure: {"value": 30, "unit": "km/h"}
